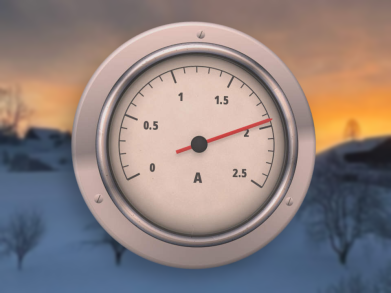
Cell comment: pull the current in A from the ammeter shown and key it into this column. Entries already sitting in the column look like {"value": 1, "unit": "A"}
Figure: {"value": 1.95, "unit": "A"}
